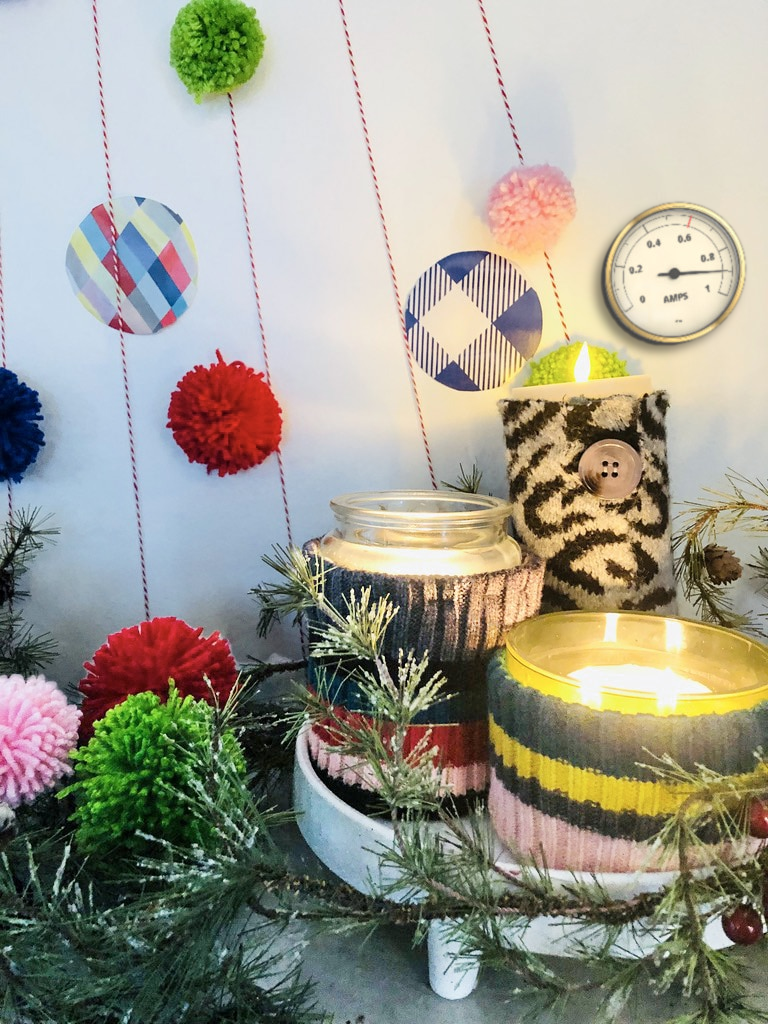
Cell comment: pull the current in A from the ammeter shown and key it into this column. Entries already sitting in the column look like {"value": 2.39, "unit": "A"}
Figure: {"value": 0.9, "unit": "A"}
